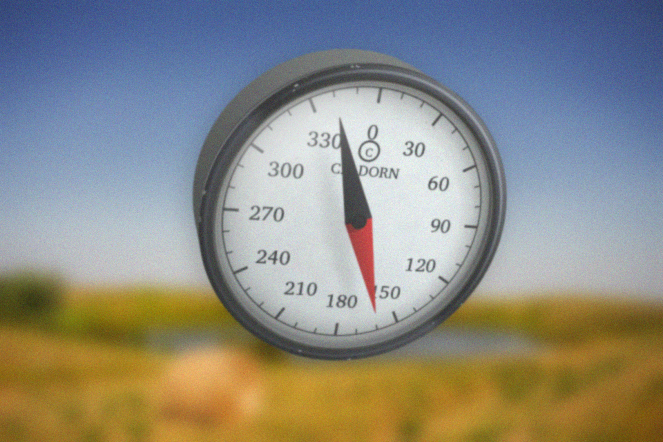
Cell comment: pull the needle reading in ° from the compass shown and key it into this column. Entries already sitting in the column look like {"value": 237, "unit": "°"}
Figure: {"value": 160, "unit": "°"}
